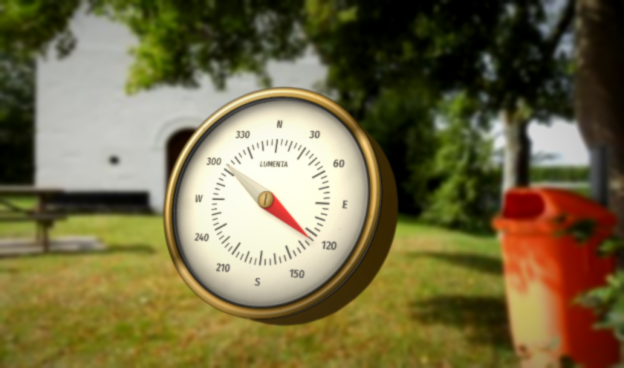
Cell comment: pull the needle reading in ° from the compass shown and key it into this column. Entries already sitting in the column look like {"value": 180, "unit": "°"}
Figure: {"value": 125, "unit": "°"}
